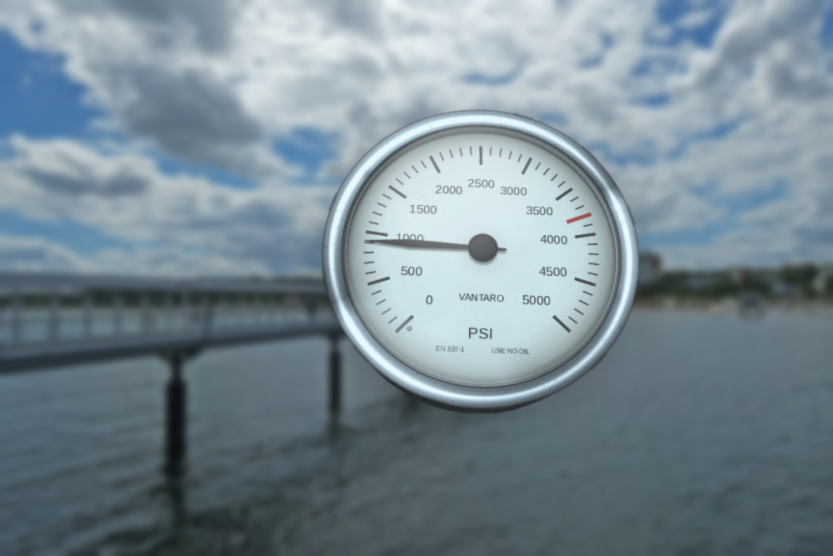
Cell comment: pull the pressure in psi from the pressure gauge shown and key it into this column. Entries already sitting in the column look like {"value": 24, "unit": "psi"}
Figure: {"value": 900, "unit": "psi"}
